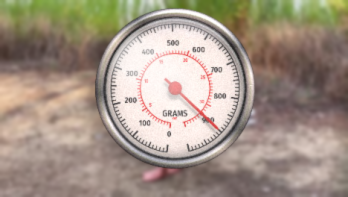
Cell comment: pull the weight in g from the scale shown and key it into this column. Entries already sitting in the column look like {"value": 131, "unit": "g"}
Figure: {"value": 900, "unit": "g"}
